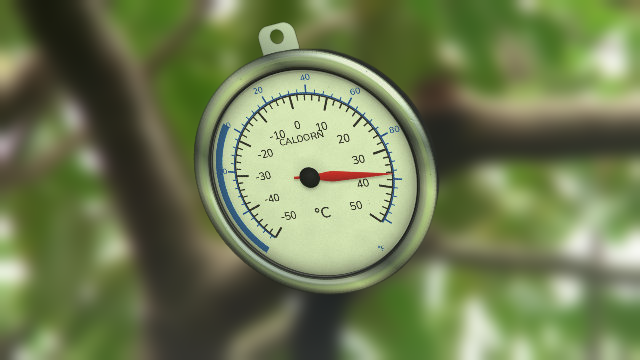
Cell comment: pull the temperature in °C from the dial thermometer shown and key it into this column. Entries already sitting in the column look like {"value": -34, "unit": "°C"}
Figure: {"value": 36, "unit": "°C"}
